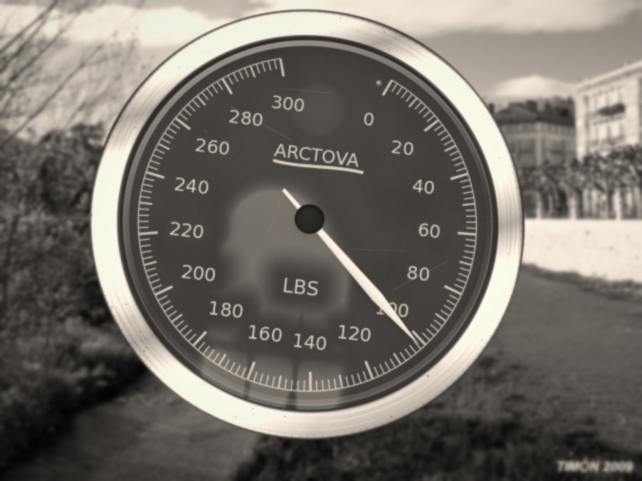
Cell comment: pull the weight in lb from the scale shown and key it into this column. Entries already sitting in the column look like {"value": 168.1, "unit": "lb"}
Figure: {"value": 102, "unit": "lb"}
